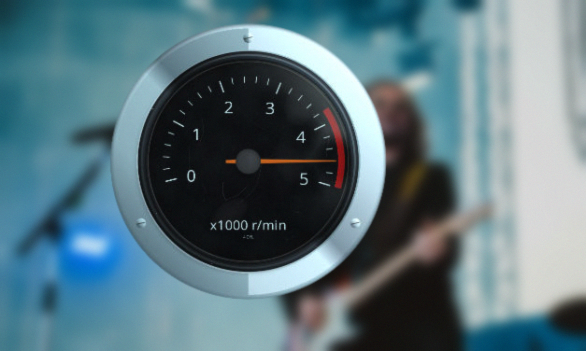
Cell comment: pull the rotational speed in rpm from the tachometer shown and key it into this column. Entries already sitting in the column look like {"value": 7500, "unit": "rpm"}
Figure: {"value": 4600, "unit": "rpm"}
